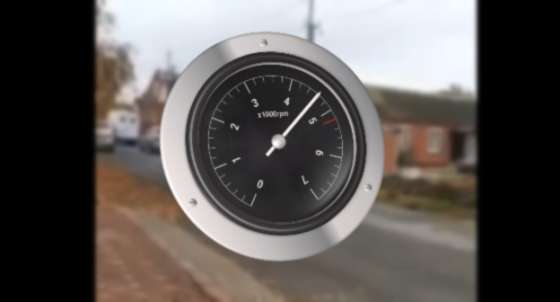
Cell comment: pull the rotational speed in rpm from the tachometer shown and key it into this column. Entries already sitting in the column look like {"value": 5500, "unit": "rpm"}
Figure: {"value": 4600, "unit": "rpm"}
